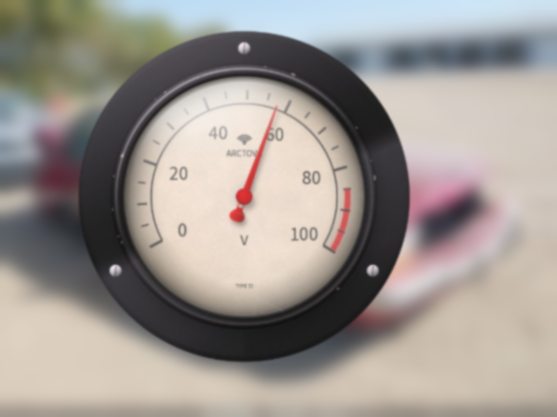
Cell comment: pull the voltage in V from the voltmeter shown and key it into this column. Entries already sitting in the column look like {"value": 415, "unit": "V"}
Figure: {"value": 57.5, "unit": "V"}
